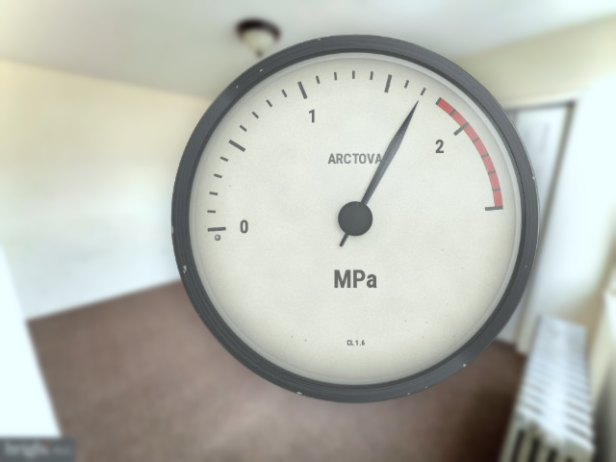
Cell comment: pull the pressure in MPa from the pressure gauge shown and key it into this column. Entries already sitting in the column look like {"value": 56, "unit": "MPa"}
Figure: {"value": 1.7, "unit": "MPa"}
